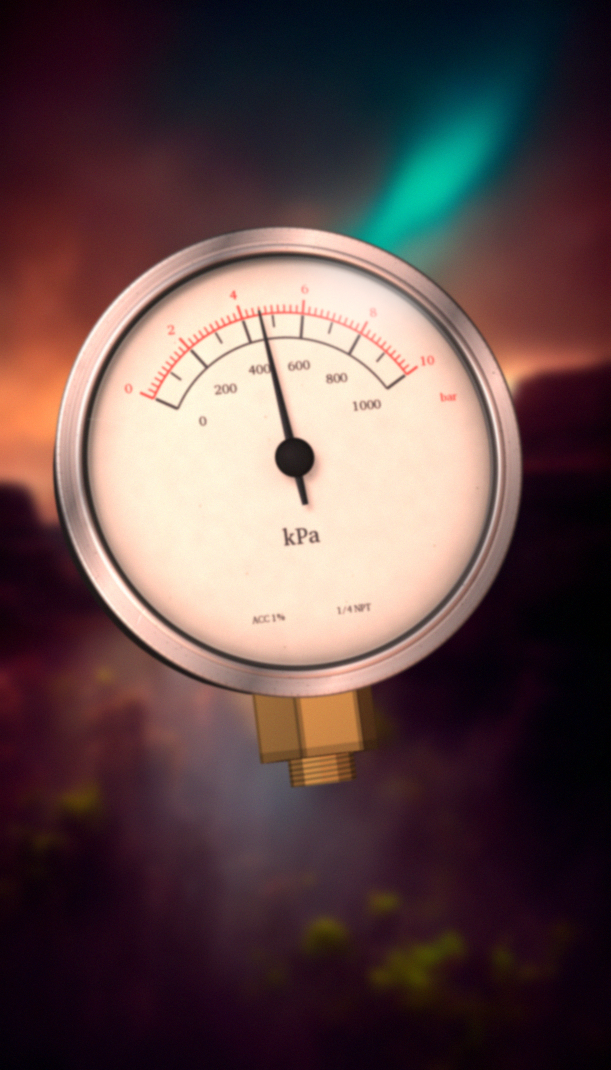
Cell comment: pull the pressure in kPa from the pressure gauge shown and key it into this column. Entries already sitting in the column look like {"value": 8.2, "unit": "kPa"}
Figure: {"value": 450, "unit": "kPa"}
